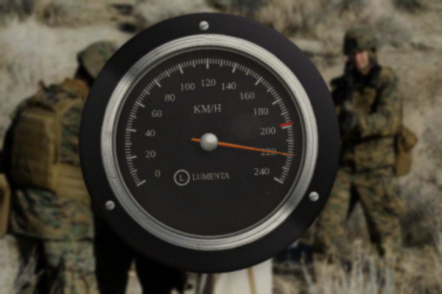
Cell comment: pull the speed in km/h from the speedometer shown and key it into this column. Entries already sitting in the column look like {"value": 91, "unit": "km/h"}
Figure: {"value": 220, "unit": "km/h"}
